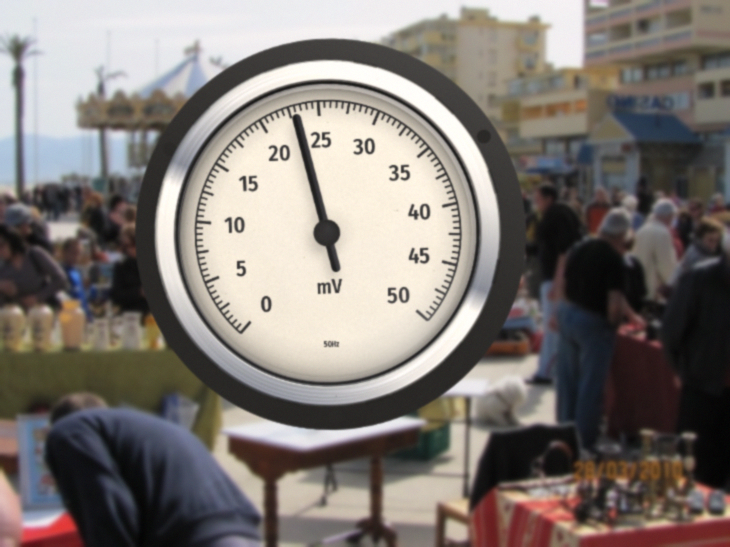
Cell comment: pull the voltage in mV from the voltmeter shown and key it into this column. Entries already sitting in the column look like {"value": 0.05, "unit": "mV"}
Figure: {"value": 23, "unit": "mV"}
